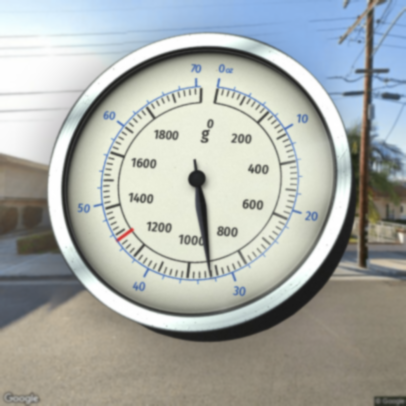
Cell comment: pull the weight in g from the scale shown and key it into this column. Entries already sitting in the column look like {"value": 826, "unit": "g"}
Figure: {"value": 920, "unit": "g"}
